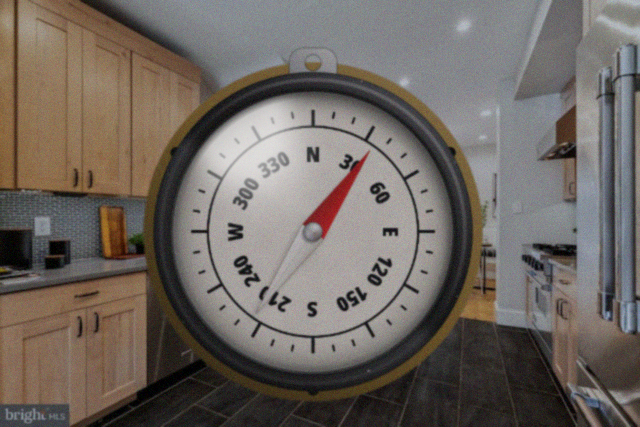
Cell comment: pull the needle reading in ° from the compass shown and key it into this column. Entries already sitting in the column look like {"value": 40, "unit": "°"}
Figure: {"value": 35, "unit": "°"}
